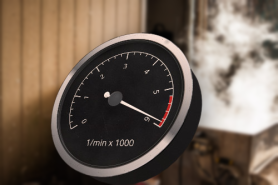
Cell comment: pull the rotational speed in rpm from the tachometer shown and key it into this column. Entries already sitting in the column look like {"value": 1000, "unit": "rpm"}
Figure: {"value": 5900, "unit": "rpm"}
